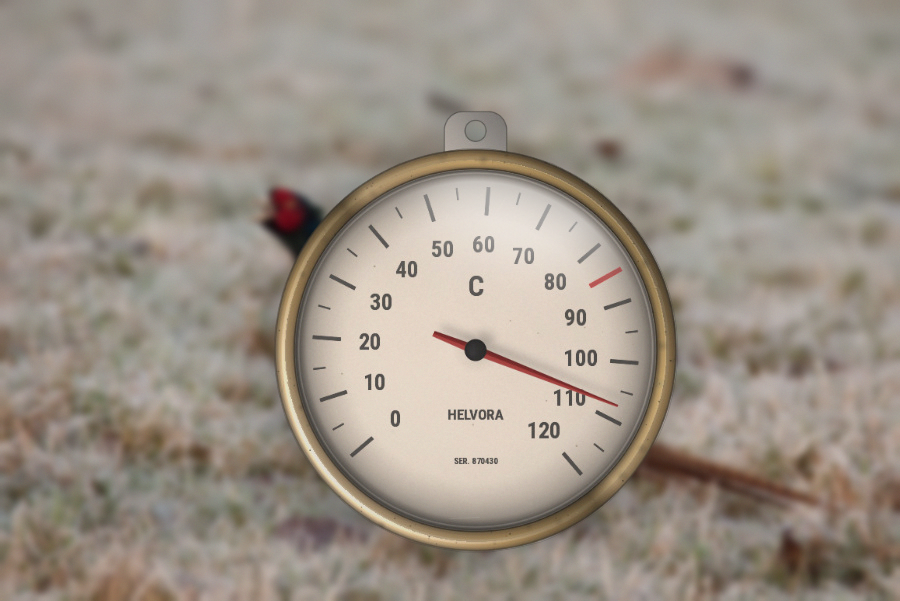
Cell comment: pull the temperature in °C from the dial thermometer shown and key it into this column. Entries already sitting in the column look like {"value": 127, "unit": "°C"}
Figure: {"value": 107.5, "unit": "°C"}
